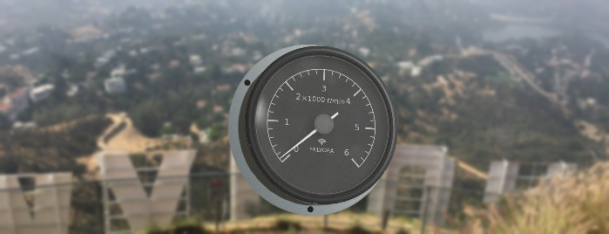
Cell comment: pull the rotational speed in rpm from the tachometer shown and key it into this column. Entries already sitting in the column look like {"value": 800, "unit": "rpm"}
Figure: {"value": 100, "unit": "rpm"}
